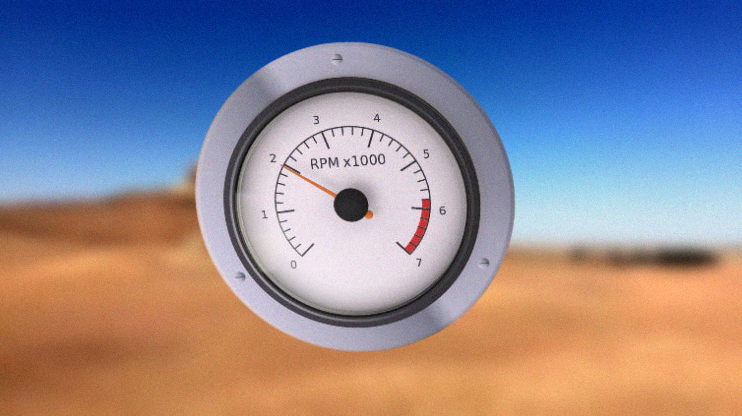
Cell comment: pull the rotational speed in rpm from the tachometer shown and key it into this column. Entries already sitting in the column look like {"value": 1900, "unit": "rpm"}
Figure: {"value": 2000, "unit": "rpm"}
